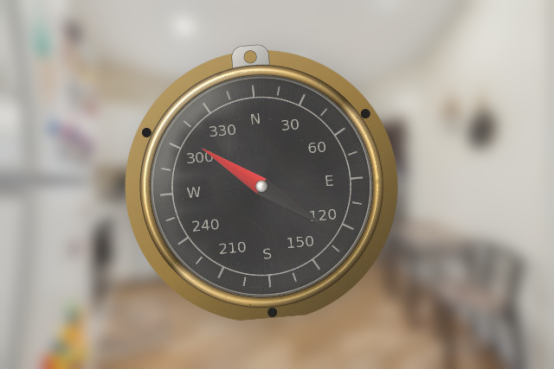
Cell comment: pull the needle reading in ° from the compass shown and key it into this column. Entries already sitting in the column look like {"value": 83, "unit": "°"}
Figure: {"value": 307.5, "unit": "°"}
